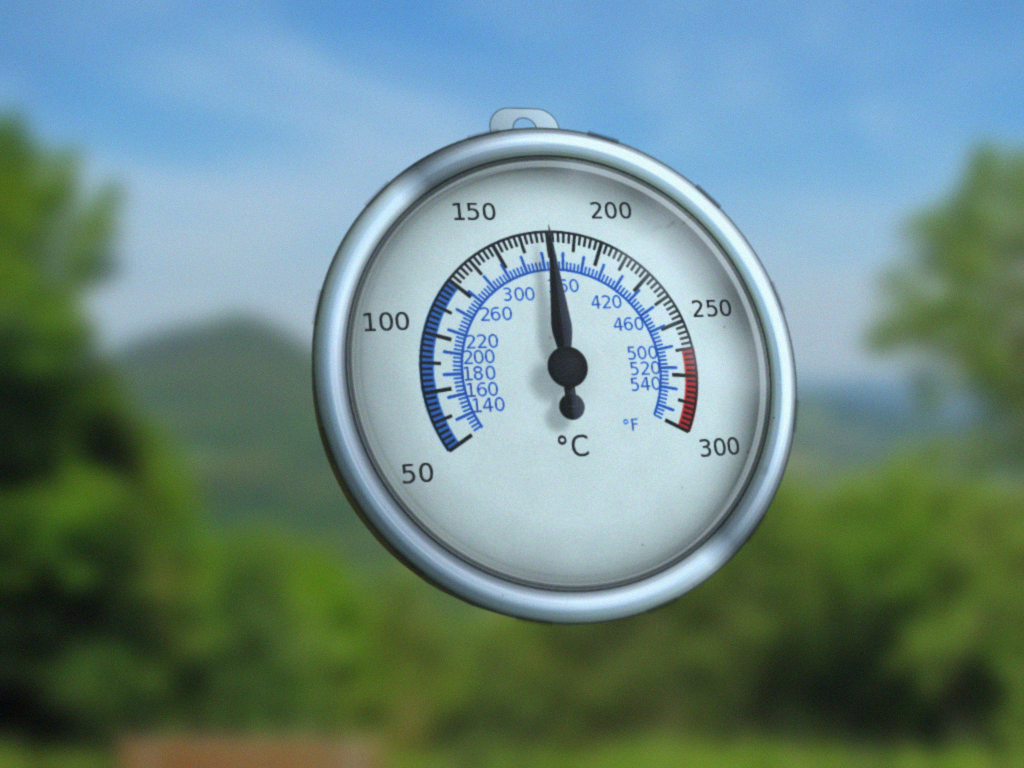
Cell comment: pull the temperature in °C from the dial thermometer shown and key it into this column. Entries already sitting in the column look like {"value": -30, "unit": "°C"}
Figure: {"value": 175, "unit": "°C"}
